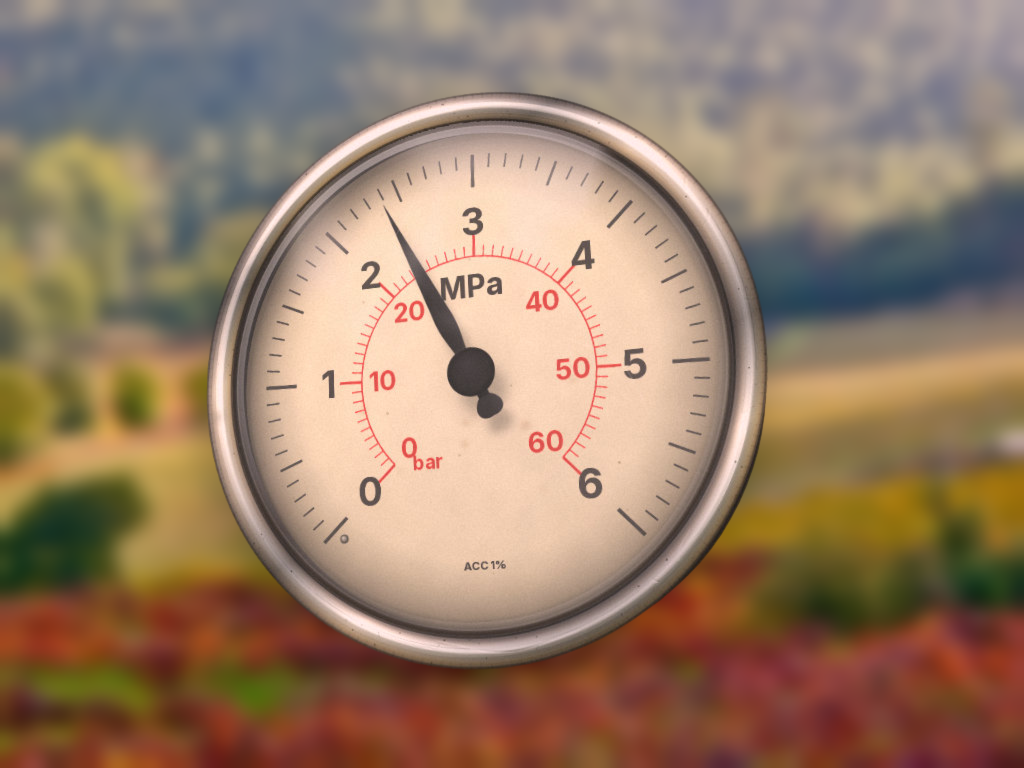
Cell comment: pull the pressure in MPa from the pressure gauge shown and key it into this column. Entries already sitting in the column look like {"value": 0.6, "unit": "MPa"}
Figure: {"value": 2.4, "unit": "MPa"}
